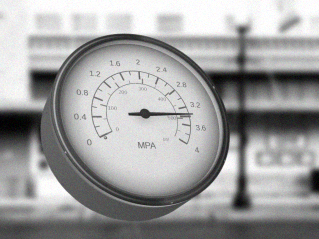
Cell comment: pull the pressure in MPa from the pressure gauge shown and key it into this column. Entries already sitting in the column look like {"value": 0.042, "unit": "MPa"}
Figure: {"value": 3.4, "unit": "MPa"}
